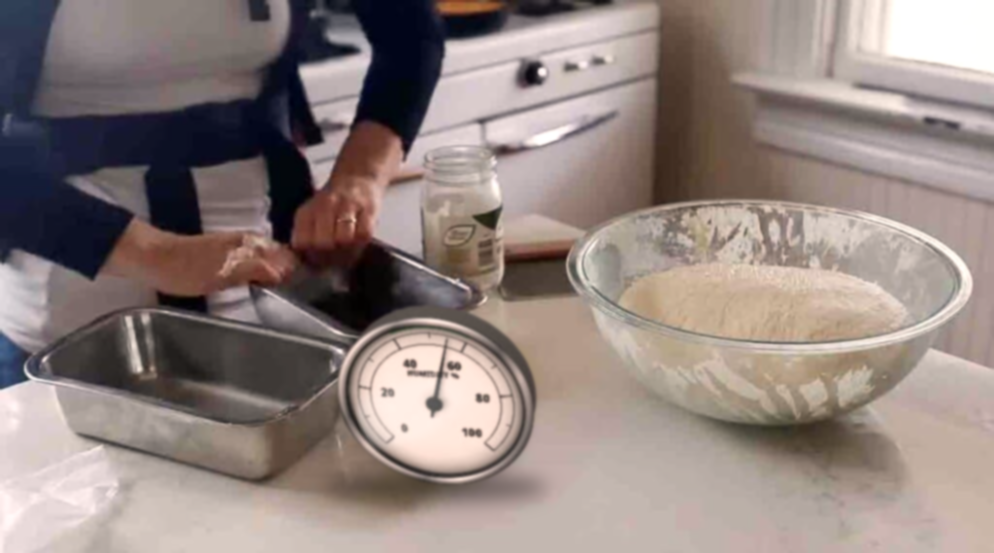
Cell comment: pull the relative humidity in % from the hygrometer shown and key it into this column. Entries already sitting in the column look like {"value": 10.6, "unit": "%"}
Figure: {"value": 55, "unit": "%"}
